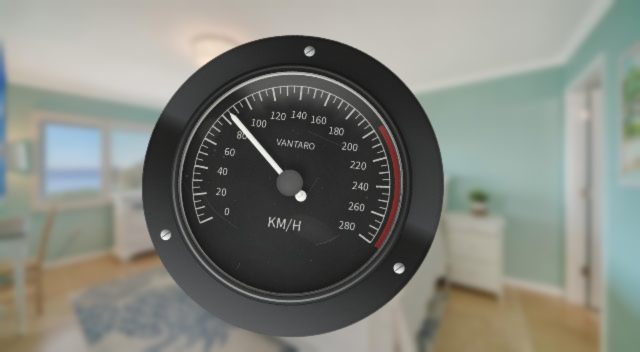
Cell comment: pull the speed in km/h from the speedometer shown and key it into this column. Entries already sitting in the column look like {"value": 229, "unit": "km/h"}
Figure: {"value": 85, "unit": "km/h"}
